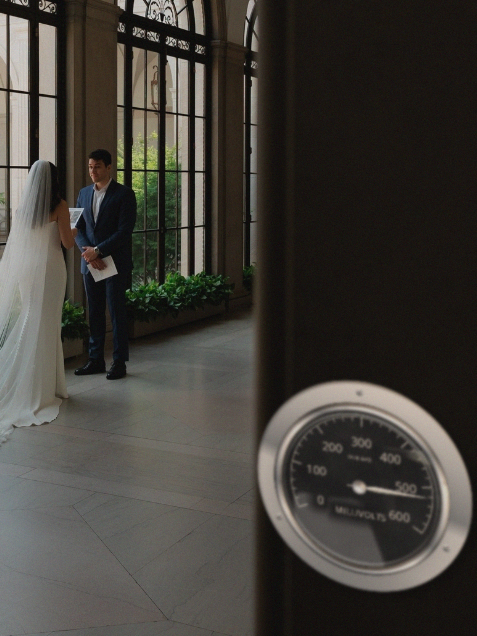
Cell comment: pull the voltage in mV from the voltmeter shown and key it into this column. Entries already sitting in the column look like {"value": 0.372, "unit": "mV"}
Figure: {"value": 520, "unit": "mV"}
